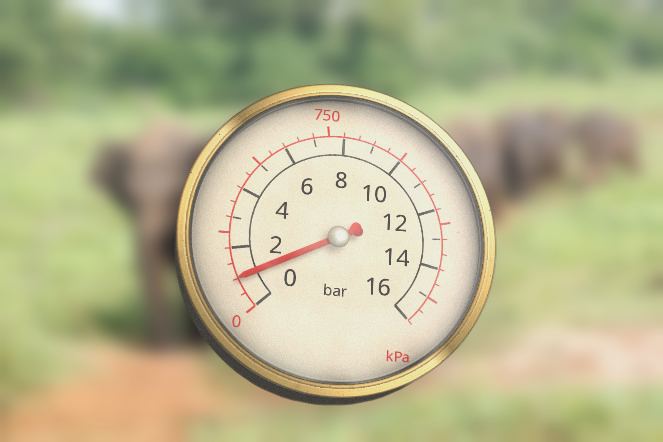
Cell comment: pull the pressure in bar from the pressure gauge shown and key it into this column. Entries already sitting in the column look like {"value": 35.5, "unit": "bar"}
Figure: {"value": 1, "unit": "bar"}
